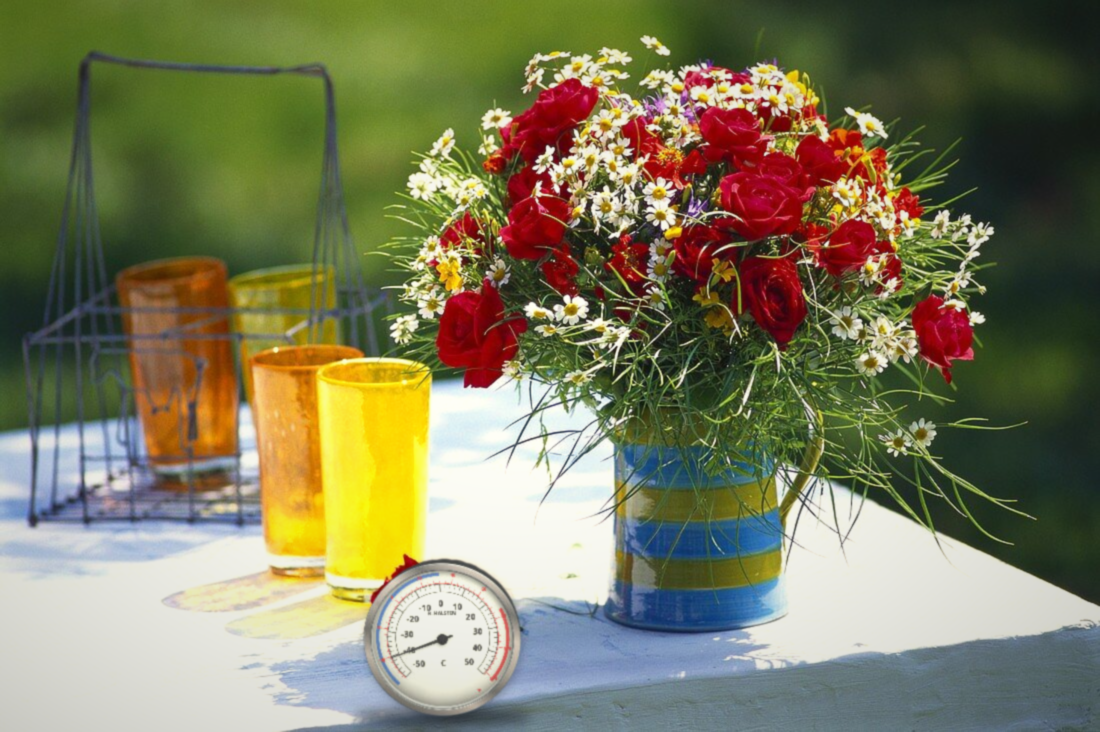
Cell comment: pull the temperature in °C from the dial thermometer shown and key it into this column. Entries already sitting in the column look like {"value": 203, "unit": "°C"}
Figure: {"value": -40, "unit": "°C"}
